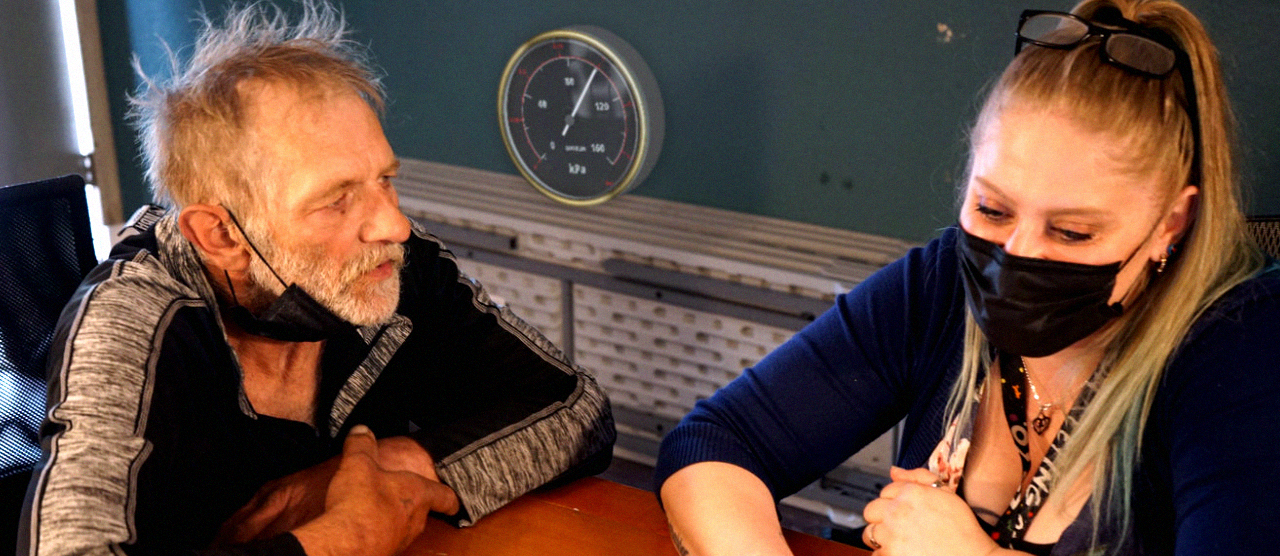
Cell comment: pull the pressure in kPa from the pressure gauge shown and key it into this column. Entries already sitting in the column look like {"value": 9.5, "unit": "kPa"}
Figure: {"value": 100, "unit": "kPa"}
